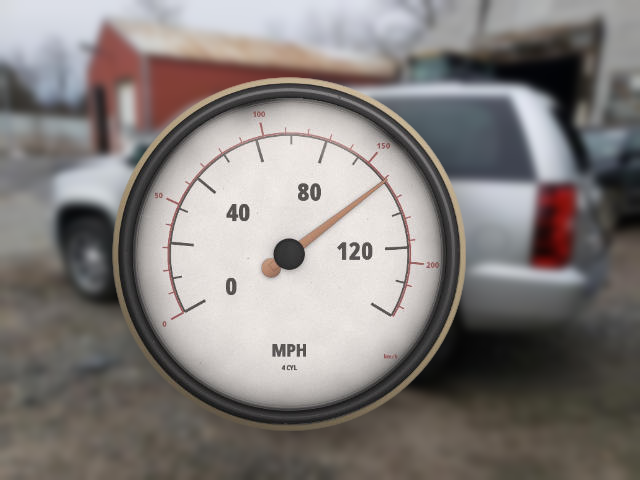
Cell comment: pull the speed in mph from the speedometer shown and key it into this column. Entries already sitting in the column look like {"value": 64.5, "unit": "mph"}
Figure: {"value": 100, "unit": "mph"}
